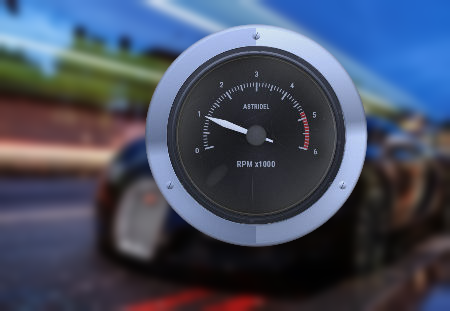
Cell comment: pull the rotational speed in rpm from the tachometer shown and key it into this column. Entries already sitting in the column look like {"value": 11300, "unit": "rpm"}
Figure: {"value": 1000, "unit": "rpm"}
